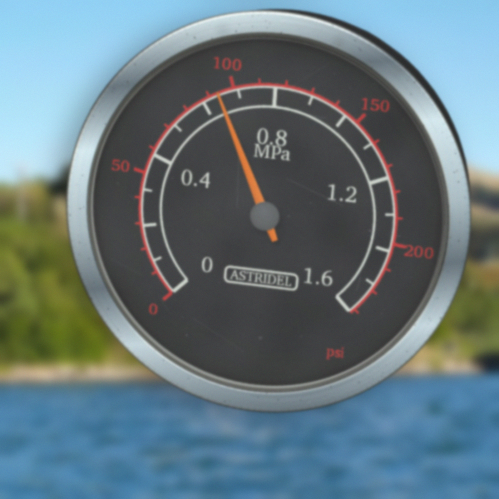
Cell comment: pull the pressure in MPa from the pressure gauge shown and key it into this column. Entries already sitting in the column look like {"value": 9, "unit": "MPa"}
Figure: {"value": 0.65, "unit": "MPa"}
